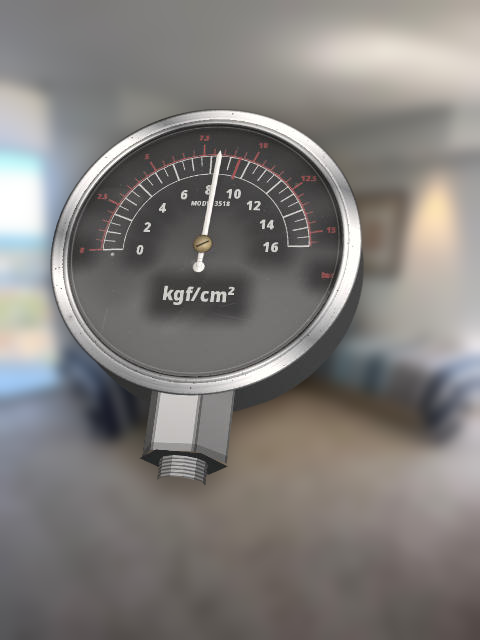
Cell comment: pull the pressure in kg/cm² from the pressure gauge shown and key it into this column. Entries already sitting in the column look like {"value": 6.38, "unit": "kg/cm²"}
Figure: {"value": 8.5, "unit": "kg/cm²"}
